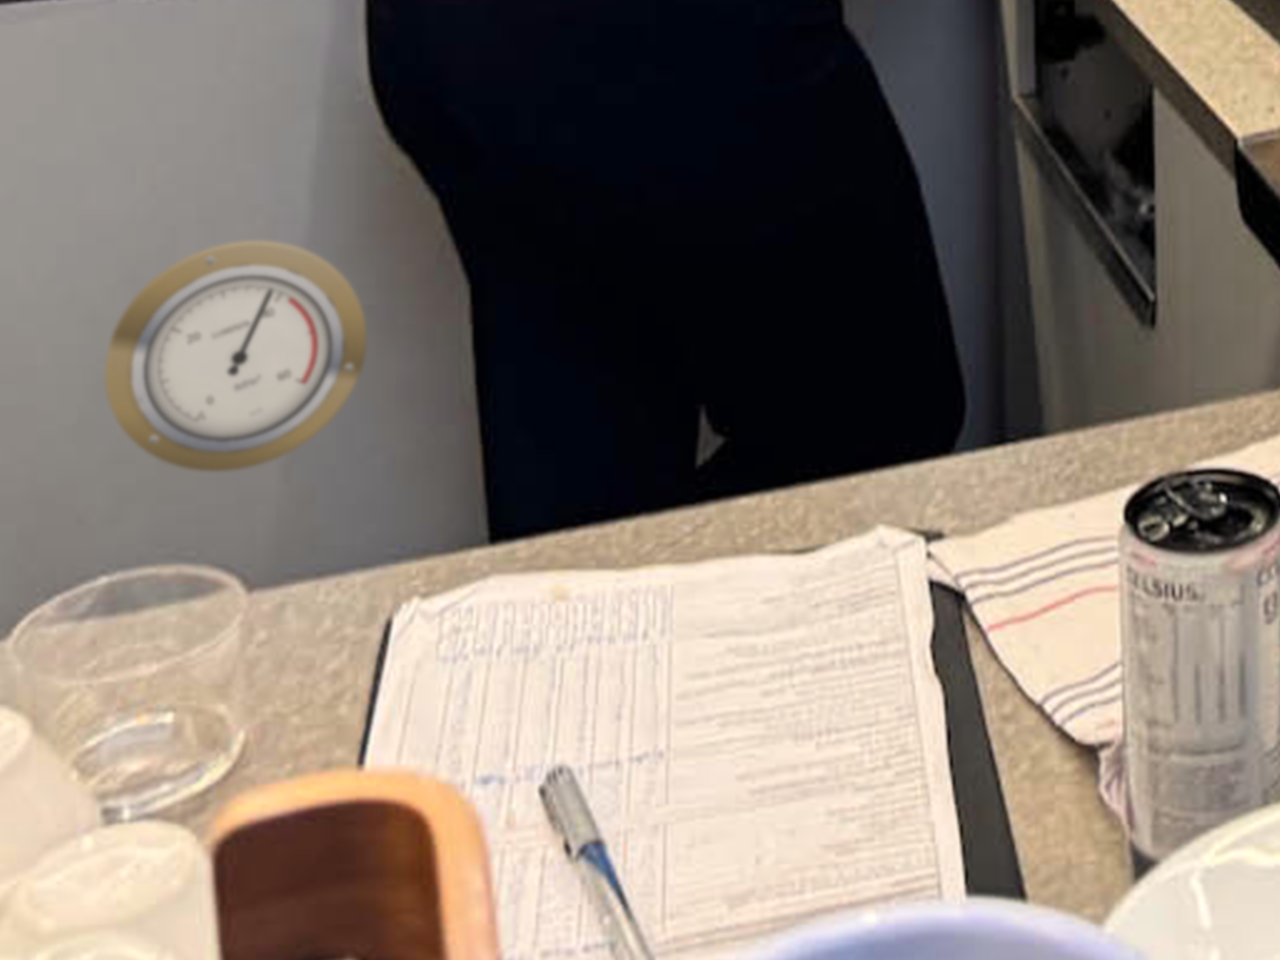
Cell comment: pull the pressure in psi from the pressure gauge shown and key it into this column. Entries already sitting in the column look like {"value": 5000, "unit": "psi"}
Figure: {"value": 38, "unit": "psi"}
